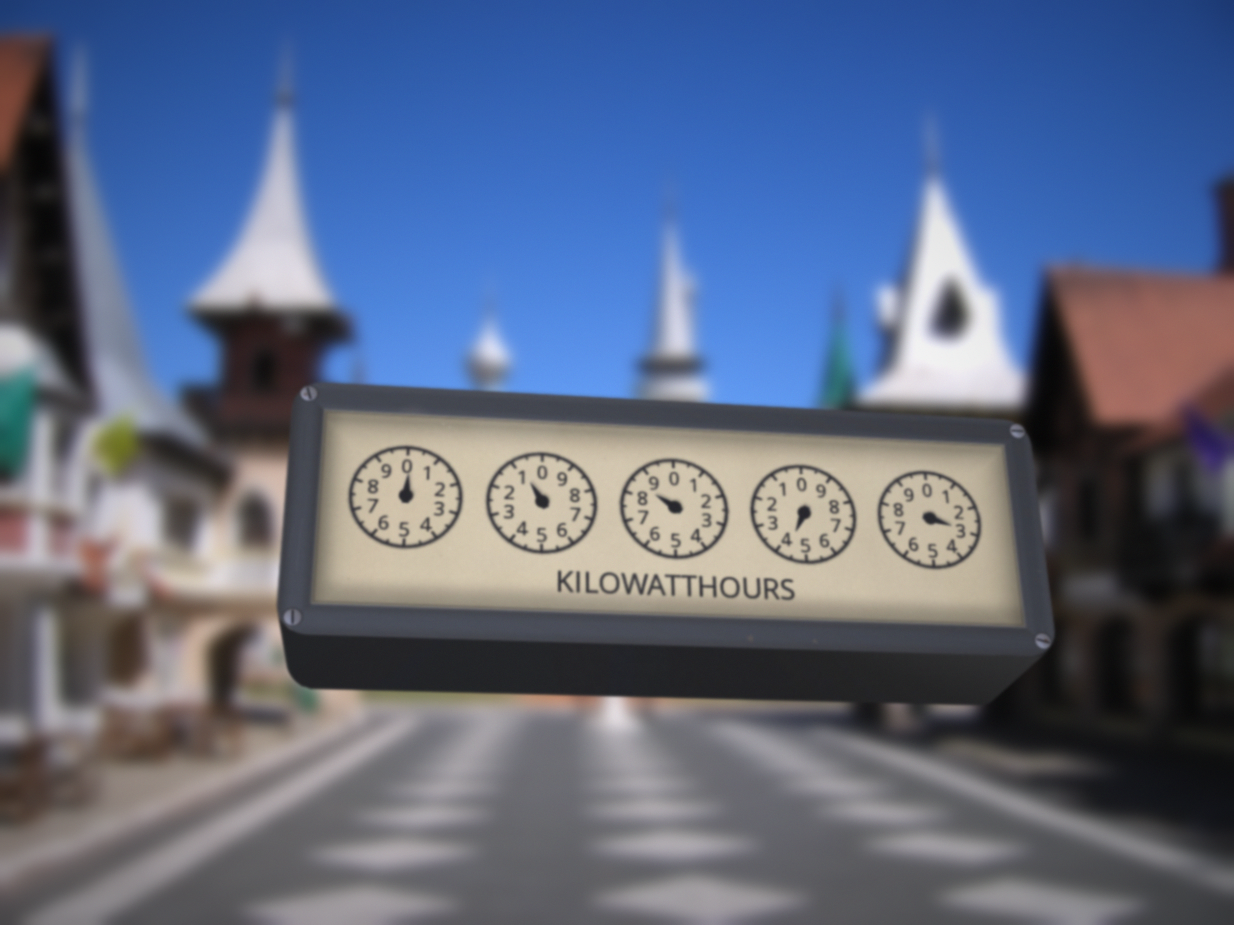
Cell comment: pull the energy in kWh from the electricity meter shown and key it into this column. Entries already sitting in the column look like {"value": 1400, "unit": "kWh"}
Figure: {"value": 843, "unit": "kWh"}
